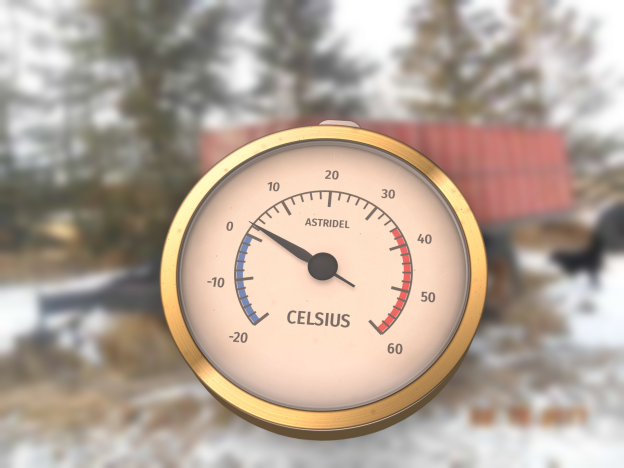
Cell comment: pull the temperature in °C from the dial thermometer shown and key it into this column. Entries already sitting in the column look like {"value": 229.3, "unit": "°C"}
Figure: {"value": 2, "unit": "°C"}
